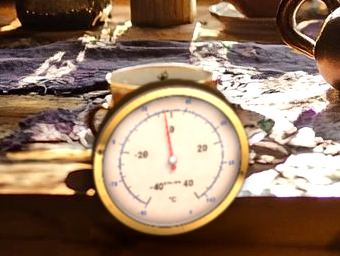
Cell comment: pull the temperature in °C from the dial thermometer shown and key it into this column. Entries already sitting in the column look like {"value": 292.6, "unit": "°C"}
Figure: {"value": -2, "unit": "°C"}
